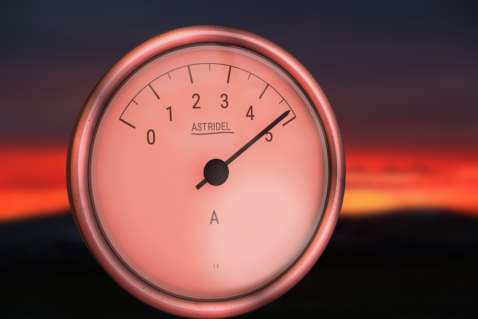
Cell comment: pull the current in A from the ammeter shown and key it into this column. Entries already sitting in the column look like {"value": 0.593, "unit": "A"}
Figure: {"value": 4.75, "unit": "A"}
